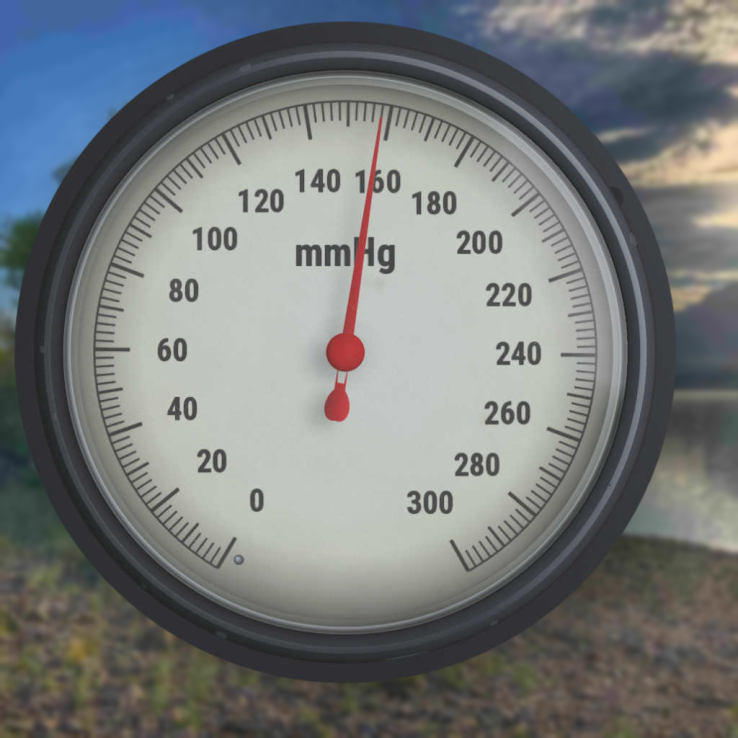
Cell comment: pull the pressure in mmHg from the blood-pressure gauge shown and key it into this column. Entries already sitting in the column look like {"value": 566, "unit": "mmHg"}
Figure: {"value": 158, "unit": "mmHg"}
